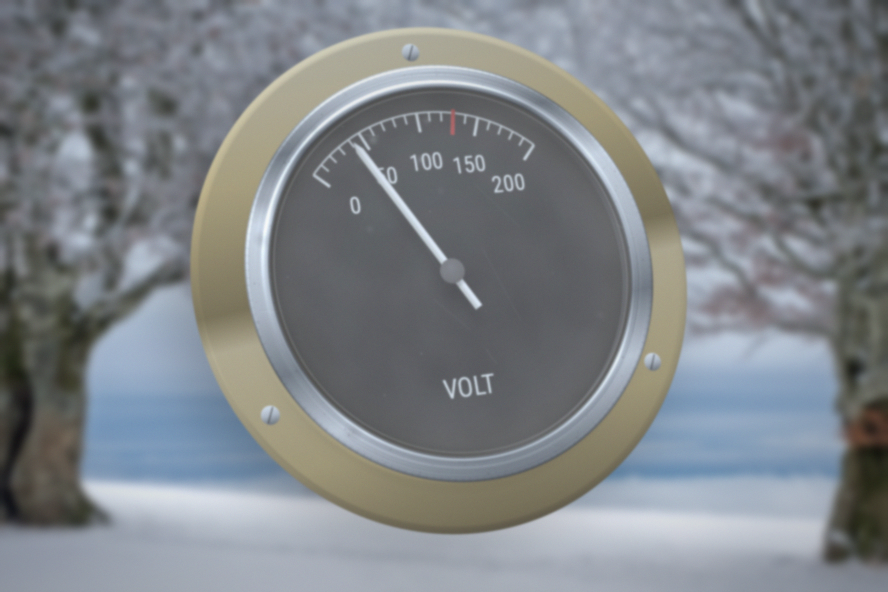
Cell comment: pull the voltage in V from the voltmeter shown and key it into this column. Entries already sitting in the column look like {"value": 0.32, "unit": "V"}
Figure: {"value": 40, "unit": "V"}
